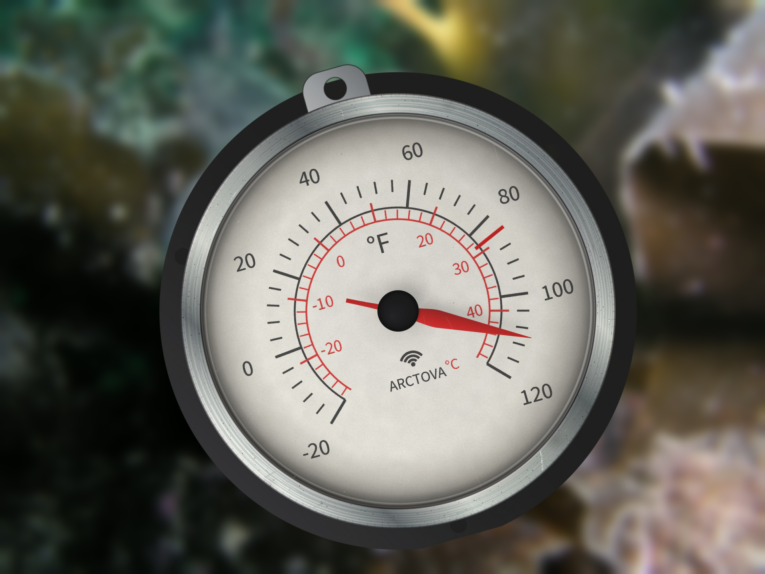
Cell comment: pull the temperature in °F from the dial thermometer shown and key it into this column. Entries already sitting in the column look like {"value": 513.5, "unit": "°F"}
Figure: {"value": 110, "unit": "°F"}
